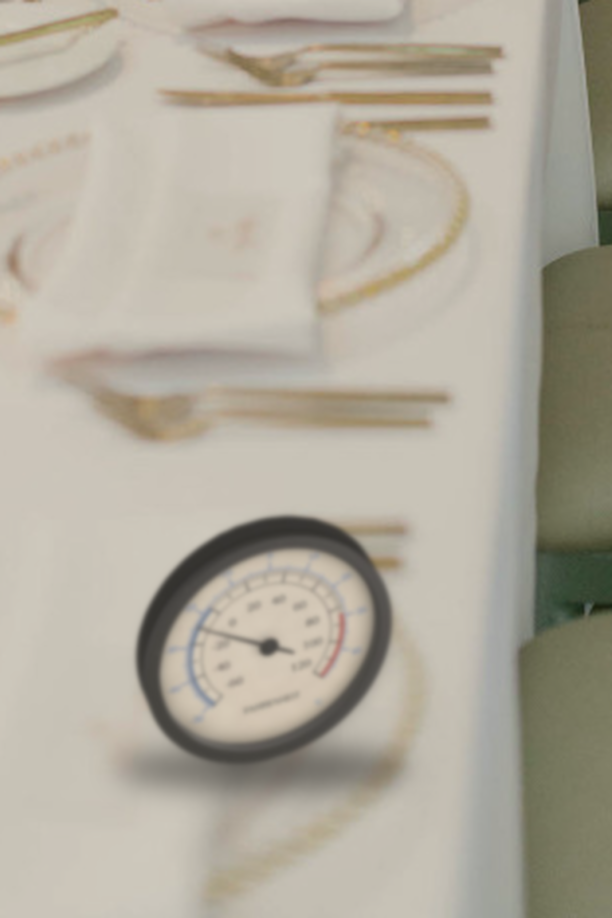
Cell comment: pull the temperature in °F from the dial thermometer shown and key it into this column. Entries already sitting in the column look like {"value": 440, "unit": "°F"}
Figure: {"value": -10, "unit": "°F"}
